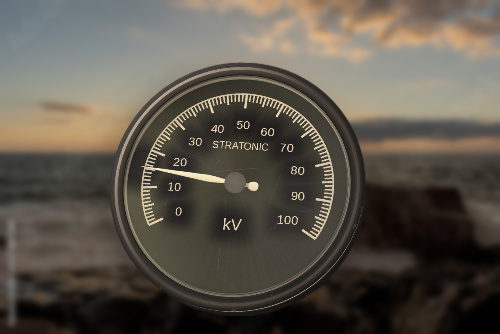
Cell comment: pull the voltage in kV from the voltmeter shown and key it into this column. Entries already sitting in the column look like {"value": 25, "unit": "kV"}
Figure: {"value": 15, "unit": "kV"}
